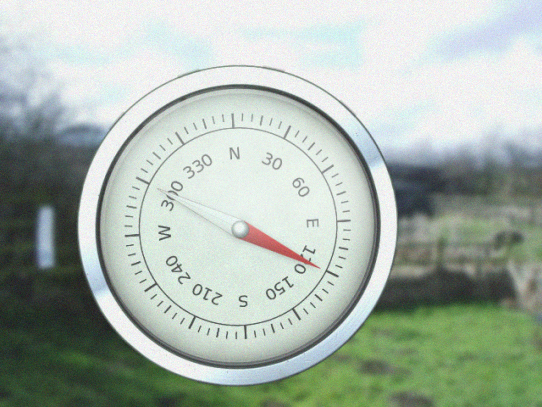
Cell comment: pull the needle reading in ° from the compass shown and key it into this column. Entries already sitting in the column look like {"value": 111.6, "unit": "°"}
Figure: {"value": 120, "unit": "°"}
